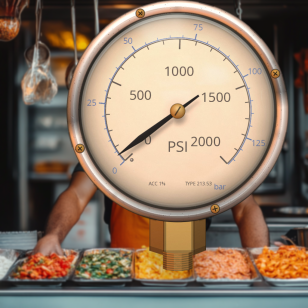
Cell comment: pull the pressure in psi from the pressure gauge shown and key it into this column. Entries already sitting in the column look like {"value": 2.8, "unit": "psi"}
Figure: {"value": 50, "unit": "psi"}
